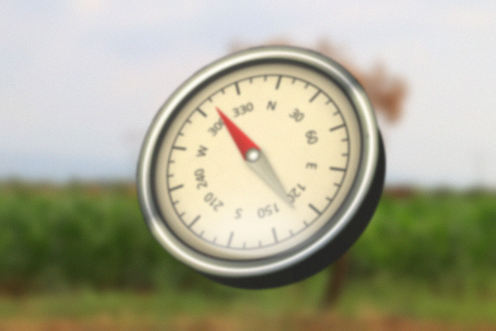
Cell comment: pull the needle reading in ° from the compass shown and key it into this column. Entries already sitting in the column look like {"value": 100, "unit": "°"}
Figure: {"value": 310, "unit": "°"}
